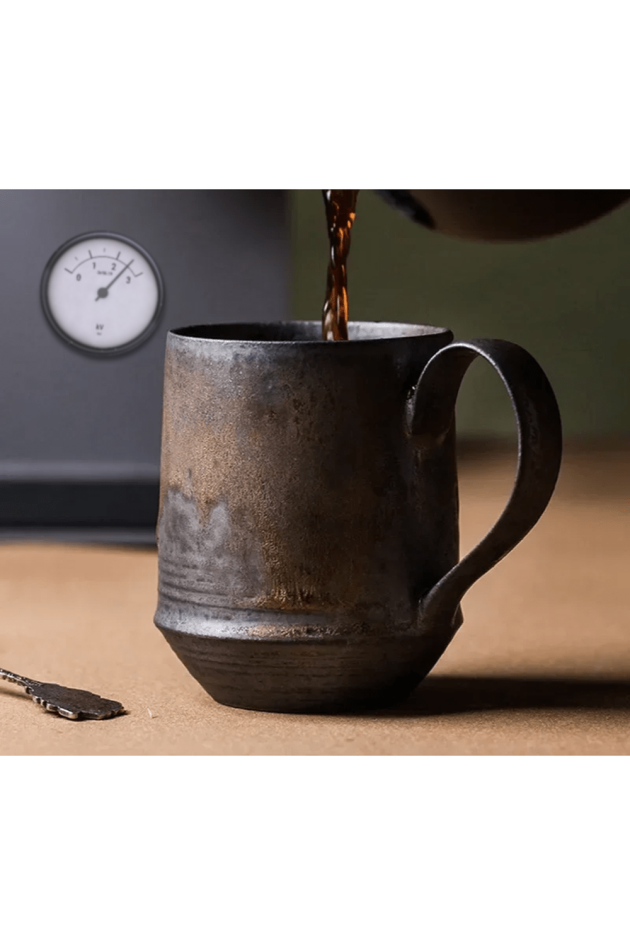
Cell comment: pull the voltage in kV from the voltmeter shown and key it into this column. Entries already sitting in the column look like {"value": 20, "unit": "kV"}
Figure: {"value": 2.5, "unit": "kV"}
